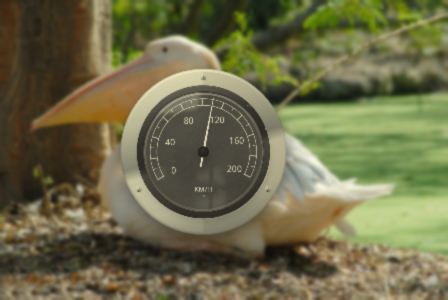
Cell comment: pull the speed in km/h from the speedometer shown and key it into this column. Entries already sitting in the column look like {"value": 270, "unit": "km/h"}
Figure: {"value": 110, "unit": "km/h"}
